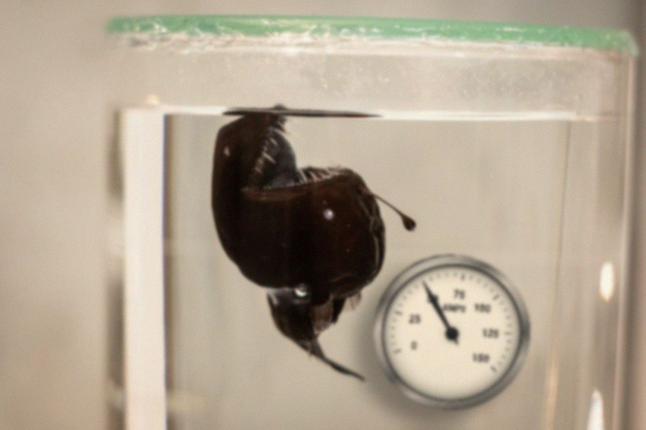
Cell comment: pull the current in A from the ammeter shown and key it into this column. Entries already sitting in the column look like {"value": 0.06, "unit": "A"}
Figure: {"value": 50, "unit": "A"}
